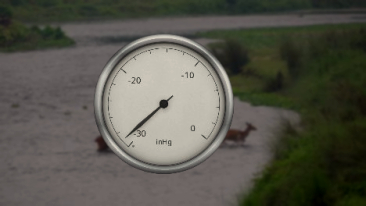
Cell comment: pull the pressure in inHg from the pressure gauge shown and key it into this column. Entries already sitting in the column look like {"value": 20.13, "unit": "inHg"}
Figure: {"value": -29, "unit": "inHg"}
